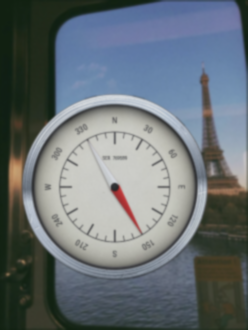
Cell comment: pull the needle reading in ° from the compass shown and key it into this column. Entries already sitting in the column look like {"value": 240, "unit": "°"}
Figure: {"value": 150, "unit": "°"}
